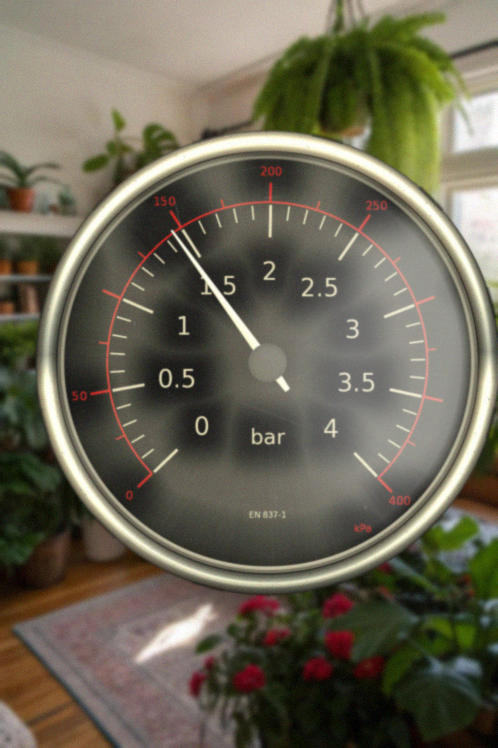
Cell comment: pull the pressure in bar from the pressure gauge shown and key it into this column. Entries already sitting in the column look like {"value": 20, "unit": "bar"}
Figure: {"value": 1.45, "unit": "bar"}
